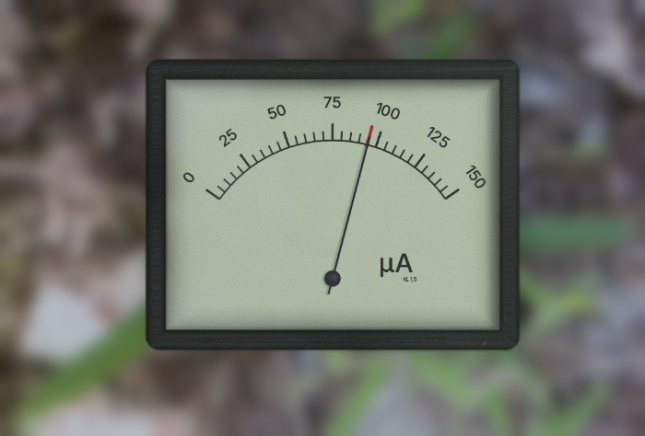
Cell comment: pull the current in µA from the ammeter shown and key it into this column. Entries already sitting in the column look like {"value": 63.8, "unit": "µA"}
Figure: {"value": 95, "unit": "µA"}
